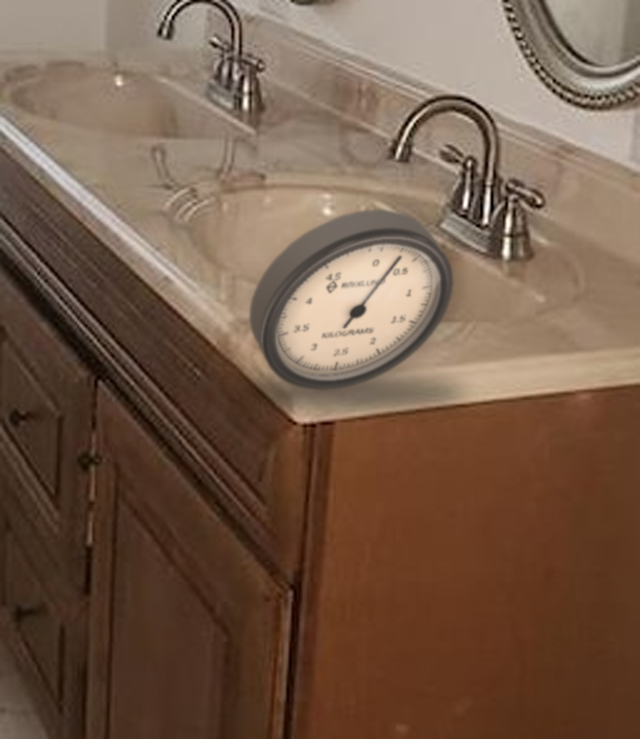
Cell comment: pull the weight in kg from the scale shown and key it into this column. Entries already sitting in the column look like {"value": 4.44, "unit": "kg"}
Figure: {"value": 0.25, "unit": "kg"}
